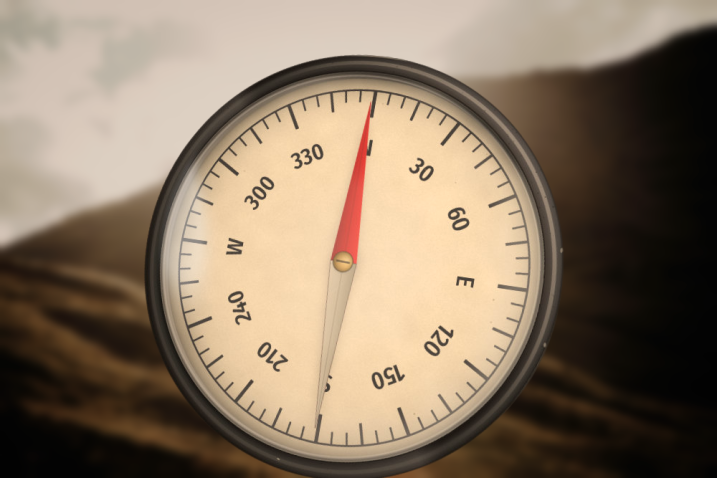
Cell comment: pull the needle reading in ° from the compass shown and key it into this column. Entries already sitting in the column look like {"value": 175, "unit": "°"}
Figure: {"value": 0, "unit": "°"}
